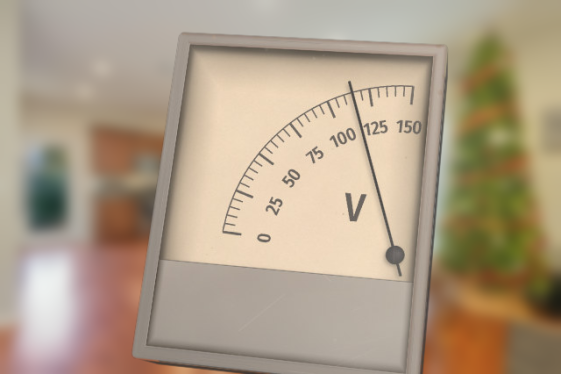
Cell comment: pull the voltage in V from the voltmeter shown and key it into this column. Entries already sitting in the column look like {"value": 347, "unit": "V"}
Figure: {"value": 115, "unit": "V"}
